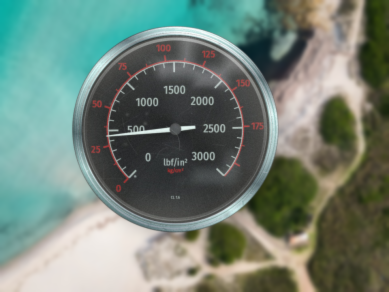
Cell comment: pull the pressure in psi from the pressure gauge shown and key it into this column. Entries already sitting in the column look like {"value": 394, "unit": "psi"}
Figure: {"value": 450, "unit": "psi"}
